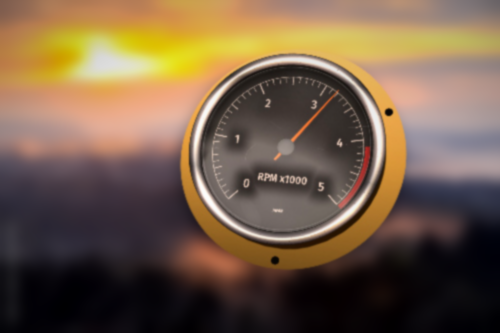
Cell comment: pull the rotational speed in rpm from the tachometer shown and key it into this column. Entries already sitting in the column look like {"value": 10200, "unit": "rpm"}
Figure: {"value": 3200, "unit": "rpm"}
